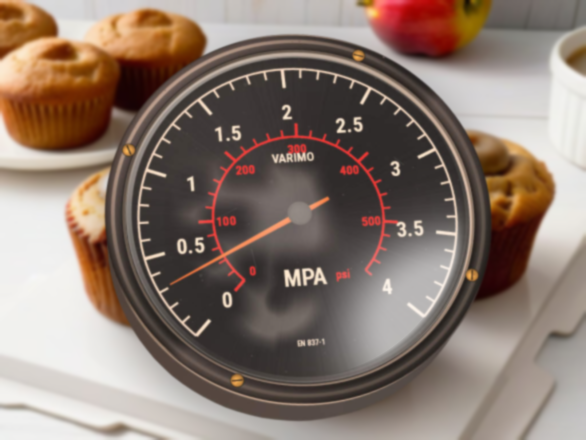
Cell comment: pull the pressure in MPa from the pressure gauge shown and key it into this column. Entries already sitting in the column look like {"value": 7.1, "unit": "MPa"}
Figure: {"value": 0.3, "unit": "MPa"}
